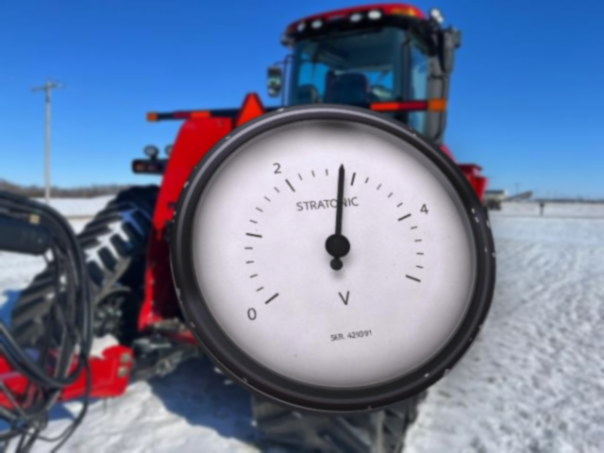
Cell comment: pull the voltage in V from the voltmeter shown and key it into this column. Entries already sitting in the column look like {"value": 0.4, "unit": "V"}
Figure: {"value": 2.8, "unit": "V"}
